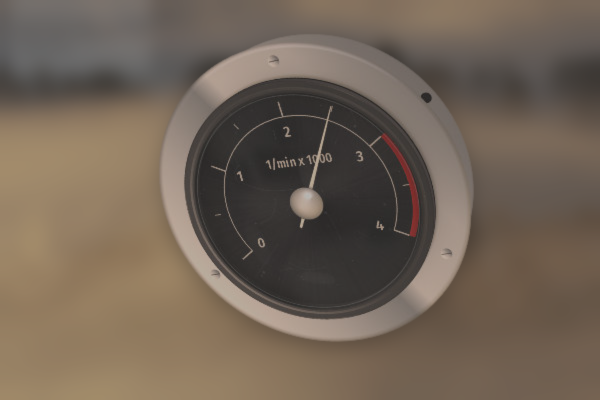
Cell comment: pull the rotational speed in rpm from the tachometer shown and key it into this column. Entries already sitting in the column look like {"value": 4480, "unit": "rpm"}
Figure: {"value": 2500, "unit": "rpm"}
